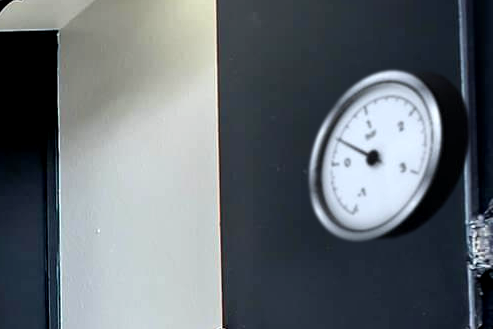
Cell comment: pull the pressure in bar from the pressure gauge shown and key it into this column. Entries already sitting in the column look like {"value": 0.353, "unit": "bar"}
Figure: {"value": 0.4, "unit": "bar"}
